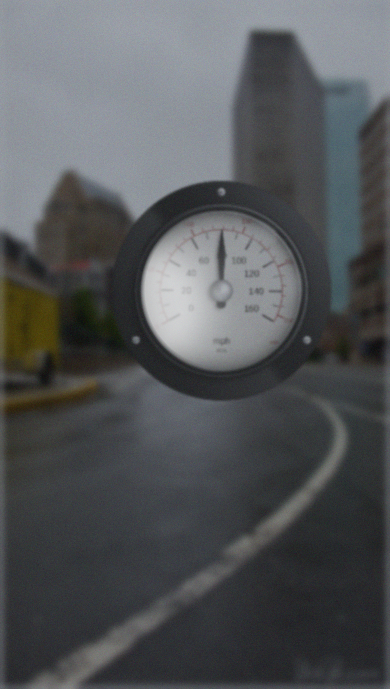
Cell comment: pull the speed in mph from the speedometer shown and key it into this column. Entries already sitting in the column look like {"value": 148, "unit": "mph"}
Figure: {"value": 80, "unit": "mph"}
